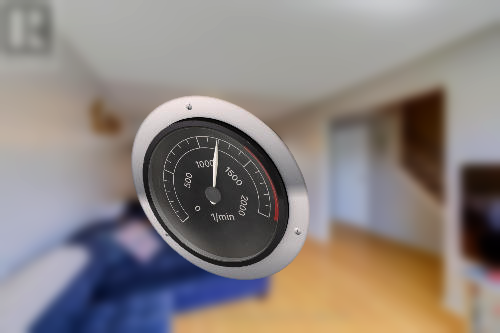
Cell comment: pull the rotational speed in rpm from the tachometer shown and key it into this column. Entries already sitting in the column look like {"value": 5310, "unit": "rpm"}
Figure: {"value": 1200, "unit": "rpm"}
